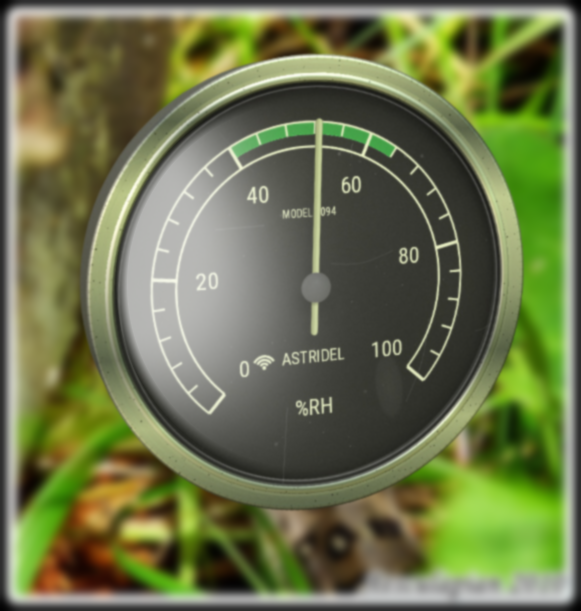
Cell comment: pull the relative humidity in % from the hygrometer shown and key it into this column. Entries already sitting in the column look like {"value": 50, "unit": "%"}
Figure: {"value": 52, "unit": "%"}
